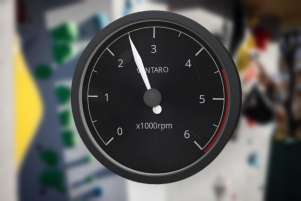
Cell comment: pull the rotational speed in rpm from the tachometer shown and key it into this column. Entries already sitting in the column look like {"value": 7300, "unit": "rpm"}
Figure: {"value": 2500, "unit": "rpm"}
